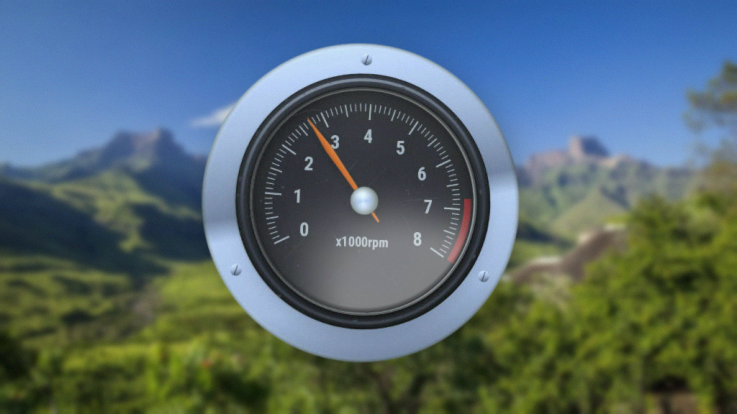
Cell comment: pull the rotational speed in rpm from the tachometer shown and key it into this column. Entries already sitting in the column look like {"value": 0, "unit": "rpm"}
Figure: {"value": 2700, "unit": "rpm"}
